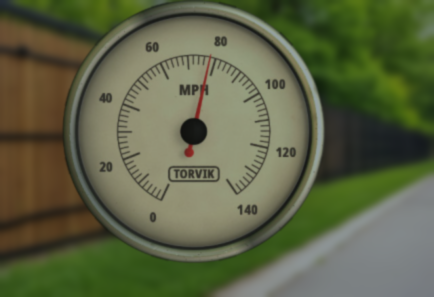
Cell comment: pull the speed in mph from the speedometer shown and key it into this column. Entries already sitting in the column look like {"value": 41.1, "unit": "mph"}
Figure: {"value": 78, "unit": "mph"}
